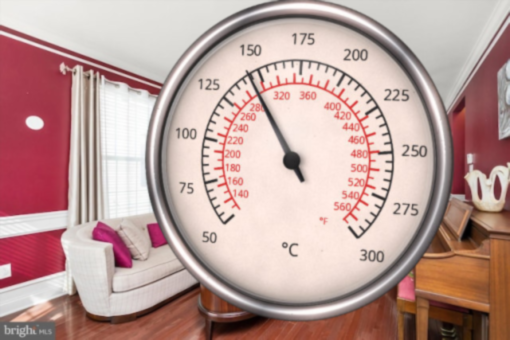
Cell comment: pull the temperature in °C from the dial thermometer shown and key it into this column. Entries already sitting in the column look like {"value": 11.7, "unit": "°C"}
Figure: {"value": 145, "unit": "°C"}
